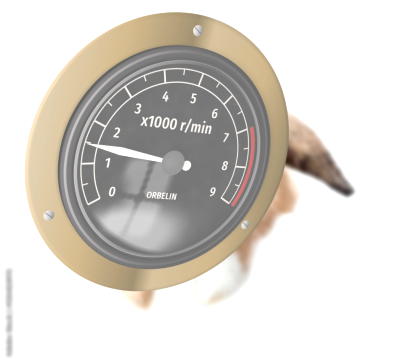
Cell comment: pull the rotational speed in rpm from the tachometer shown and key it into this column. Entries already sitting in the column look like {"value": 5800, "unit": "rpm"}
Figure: {"value": 1500, "unit": "rpm"}
